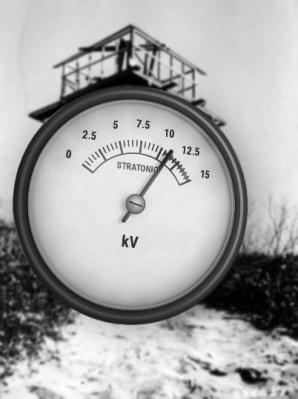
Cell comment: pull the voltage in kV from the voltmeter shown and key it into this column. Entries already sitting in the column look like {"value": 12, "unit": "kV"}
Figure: {"value": 11, "unit": "kV"}
